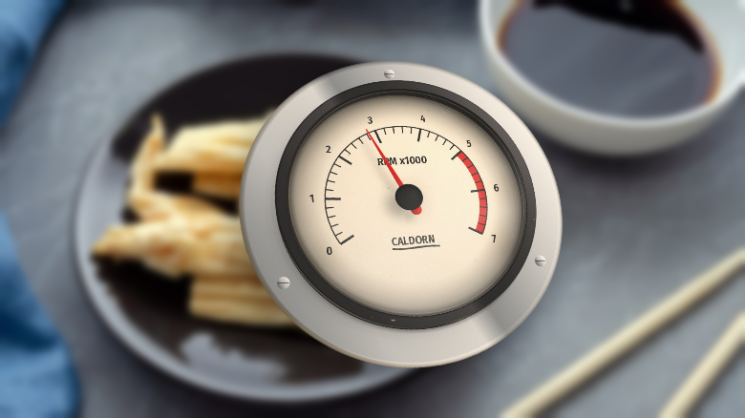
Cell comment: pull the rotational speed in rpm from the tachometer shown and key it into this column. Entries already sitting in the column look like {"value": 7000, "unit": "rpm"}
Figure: {"value": 2800, "unit": "rpm"}
